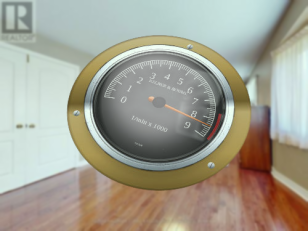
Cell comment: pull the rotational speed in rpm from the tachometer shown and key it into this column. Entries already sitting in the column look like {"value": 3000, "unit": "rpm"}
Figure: {"value": 8500, "unit": "rpm"}
